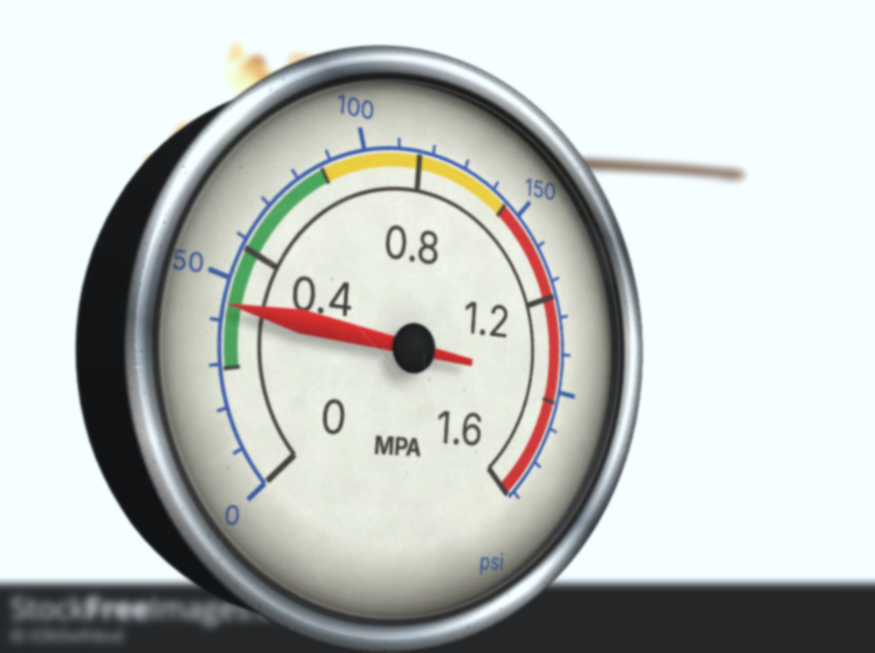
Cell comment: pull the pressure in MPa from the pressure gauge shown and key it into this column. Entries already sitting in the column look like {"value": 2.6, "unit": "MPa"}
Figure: {"value": 0.3, "unit": "MPa"}
